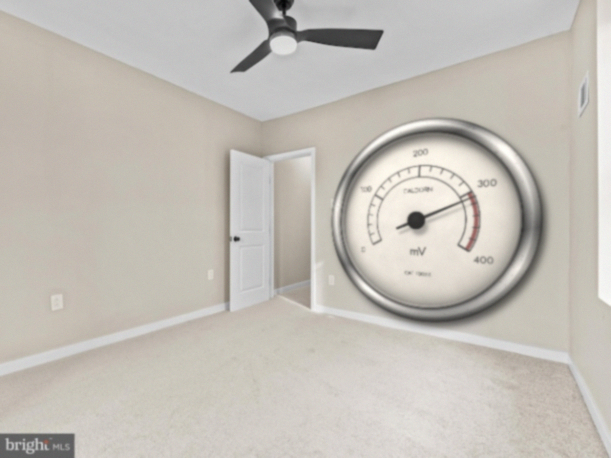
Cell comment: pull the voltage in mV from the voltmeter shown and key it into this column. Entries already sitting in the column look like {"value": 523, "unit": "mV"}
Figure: {"value": 310, "unit": "mV"}
